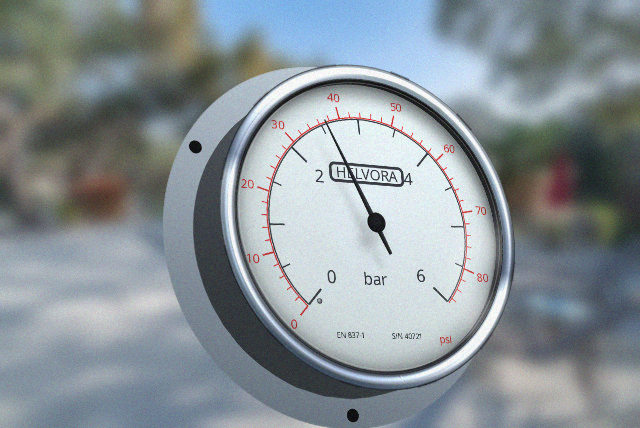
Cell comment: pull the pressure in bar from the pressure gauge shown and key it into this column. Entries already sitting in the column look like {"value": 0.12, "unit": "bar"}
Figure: {"value": 2.5, "unit": "bar"}
